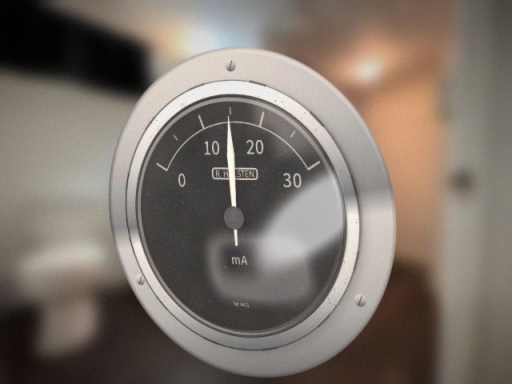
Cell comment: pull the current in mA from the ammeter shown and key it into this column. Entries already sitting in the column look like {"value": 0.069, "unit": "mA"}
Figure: {"value": 15, "unit": "mA"}
